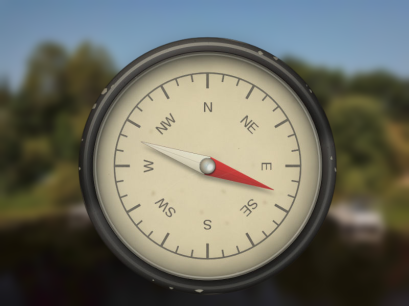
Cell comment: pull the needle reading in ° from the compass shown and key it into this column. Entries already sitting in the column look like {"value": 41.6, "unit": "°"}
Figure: {"value": 110, "unit": "°"}
